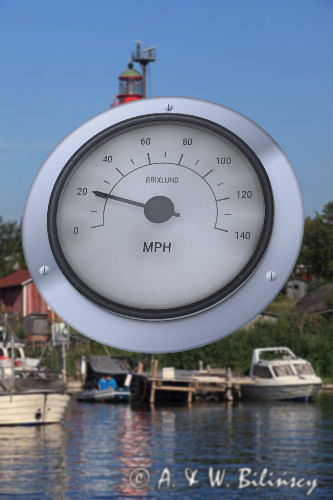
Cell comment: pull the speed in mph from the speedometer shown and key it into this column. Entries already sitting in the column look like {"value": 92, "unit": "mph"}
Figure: {"value": 20, "unit": "mph"}
